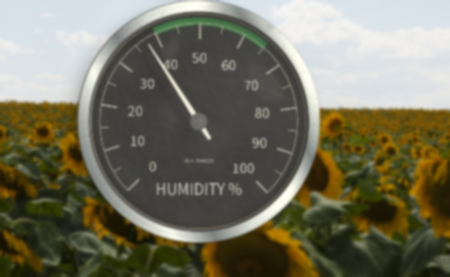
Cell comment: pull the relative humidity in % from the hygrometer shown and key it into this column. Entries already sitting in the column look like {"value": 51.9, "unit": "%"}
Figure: {"value": 37.5, "unit": "%"}
